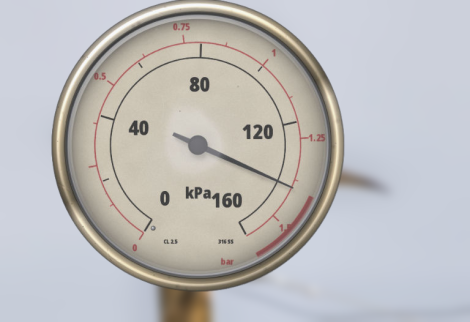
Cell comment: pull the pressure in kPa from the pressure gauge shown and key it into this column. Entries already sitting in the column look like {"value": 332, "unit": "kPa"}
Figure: {"value": 140, "unit": "kPa"}
